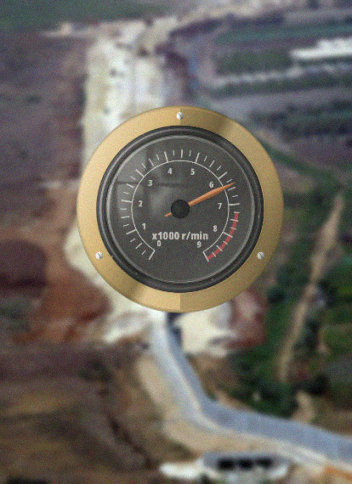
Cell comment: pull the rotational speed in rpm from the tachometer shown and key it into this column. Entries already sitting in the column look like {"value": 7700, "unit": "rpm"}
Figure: {"value": 6375, "unit": "rpm"}
